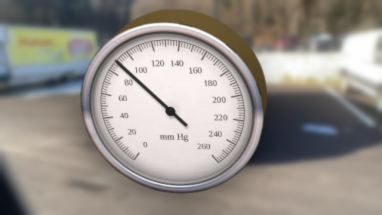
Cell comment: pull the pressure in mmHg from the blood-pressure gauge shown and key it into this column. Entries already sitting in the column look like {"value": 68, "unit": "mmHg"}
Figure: {"value": 90, "unit": "mmHg"}
